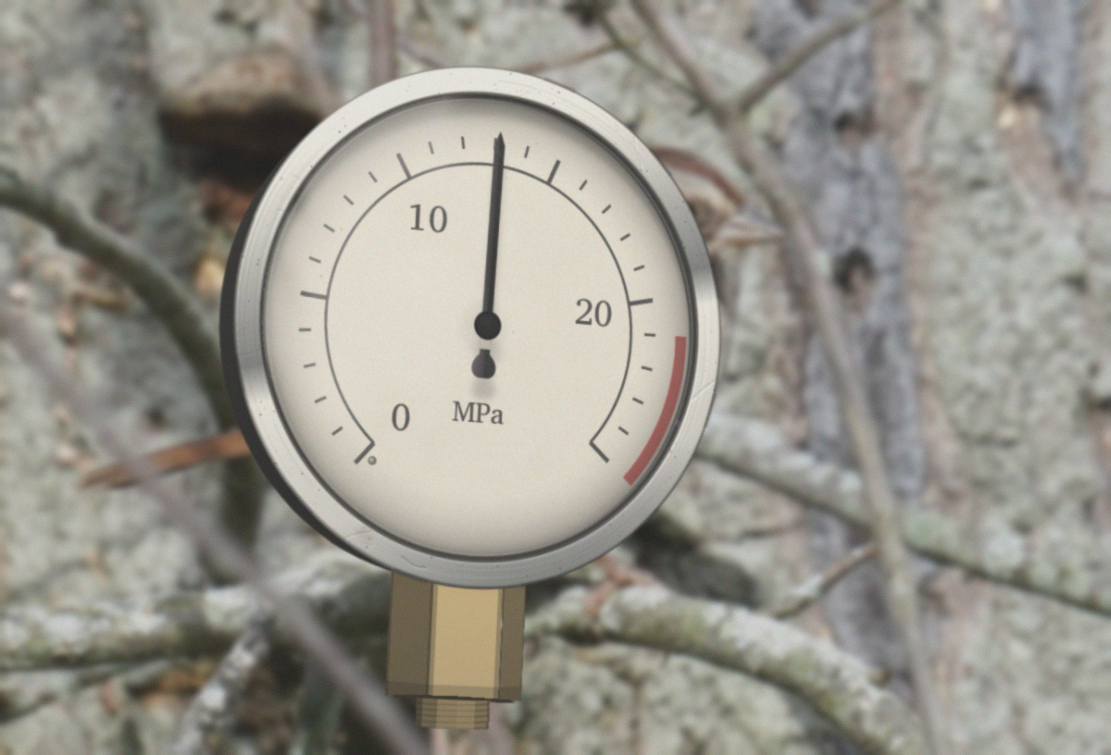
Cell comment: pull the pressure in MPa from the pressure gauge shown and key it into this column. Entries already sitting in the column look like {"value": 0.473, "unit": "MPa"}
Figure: {"value": 13, "unit": "MPa"}
